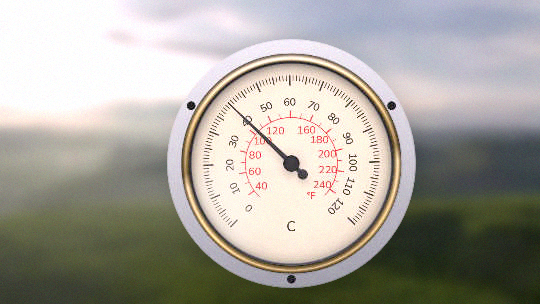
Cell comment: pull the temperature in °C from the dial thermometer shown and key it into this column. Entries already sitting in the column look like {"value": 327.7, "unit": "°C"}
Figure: {"value": 40, "unit": "°C"}
